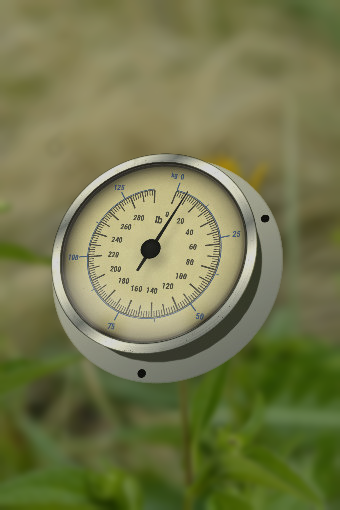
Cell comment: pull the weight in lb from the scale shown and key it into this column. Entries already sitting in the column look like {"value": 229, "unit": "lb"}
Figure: {"value": 10, "unit": "lb"}
